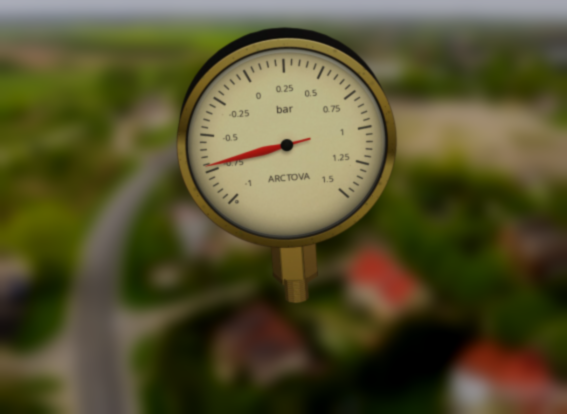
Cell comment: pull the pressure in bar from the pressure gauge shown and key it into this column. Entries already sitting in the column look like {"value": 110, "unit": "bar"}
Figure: {"value": -0.7, "unit": "bar"}
